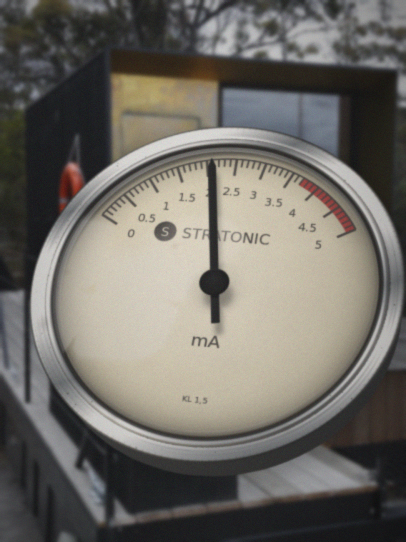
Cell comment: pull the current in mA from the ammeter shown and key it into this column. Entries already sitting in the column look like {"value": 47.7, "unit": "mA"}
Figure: {"value": 2.1, "unit": "mA"}
